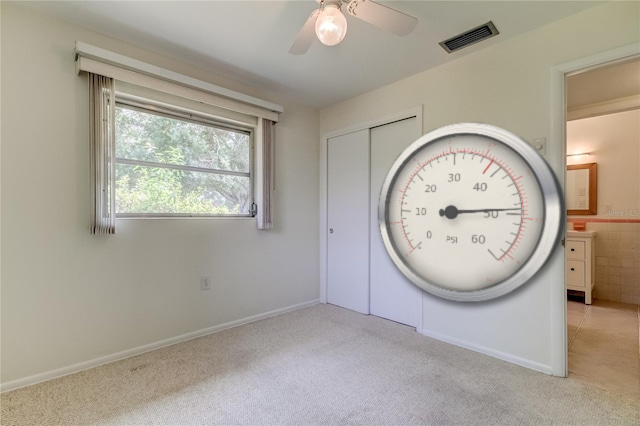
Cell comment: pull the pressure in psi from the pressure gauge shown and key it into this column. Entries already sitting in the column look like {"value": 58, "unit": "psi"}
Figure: {"value": 49, "unit": "psi"}
